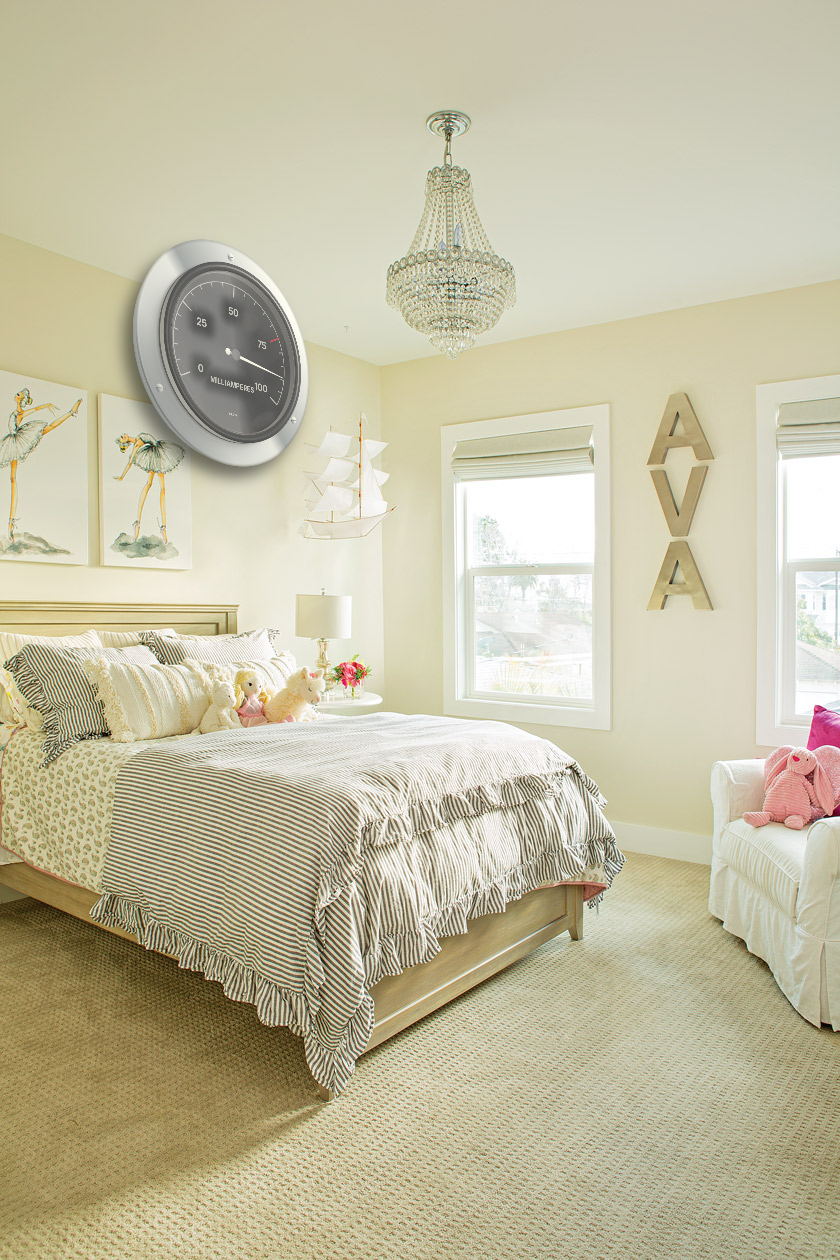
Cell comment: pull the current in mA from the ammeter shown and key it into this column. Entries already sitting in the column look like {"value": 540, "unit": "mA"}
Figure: {"value": 90, "unit": "mA"}
